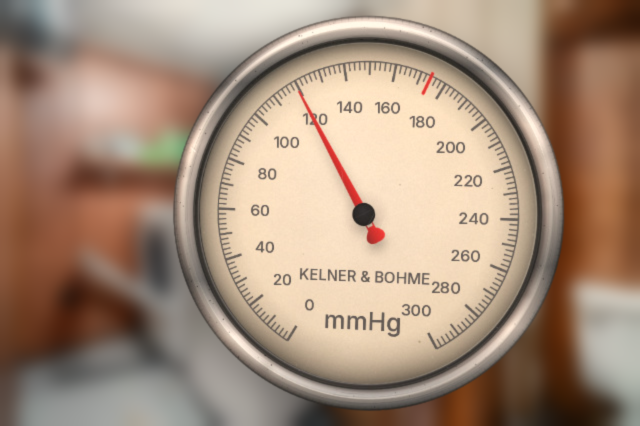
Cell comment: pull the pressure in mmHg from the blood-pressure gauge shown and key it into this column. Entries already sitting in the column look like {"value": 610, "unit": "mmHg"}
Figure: {"value": 120, "unit": "mmHg"}
